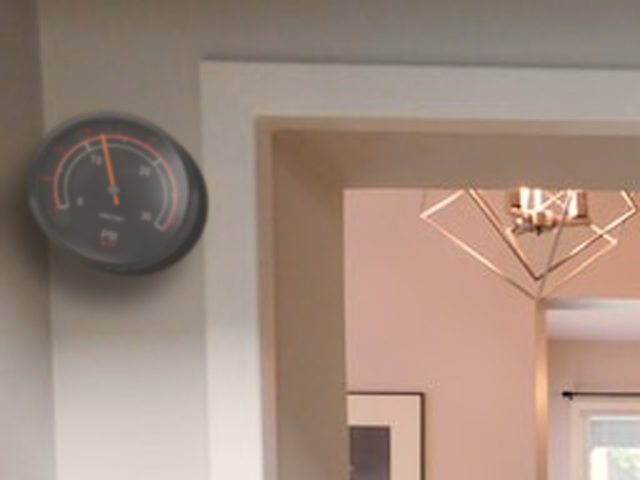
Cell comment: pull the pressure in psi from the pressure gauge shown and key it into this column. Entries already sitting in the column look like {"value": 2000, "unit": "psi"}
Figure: {"value": 12.5, "unit": "psi"}
